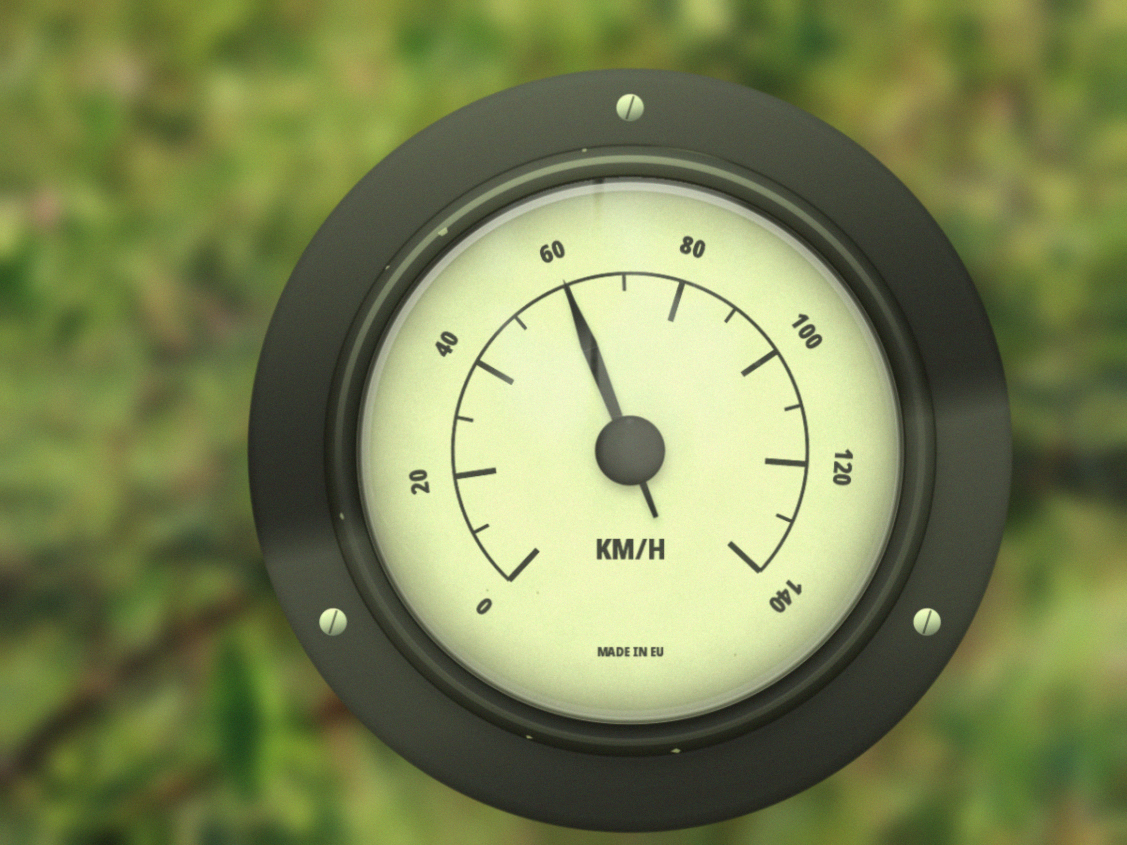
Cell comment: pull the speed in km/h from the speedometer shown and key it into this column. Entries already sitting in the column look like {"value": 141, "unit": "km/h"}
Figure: {"value": 60, "unit": "km/h"}
